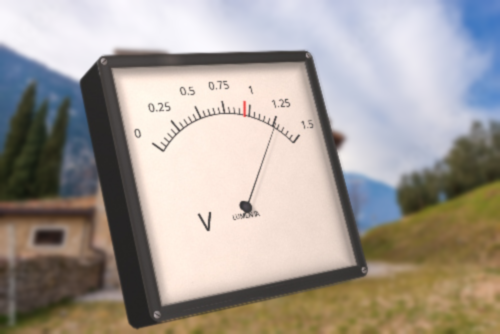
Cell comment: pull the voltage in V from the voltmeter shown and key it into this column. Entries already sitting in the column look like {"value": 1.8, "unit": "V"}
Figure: {"value": 1.25, "unit": "V"}
